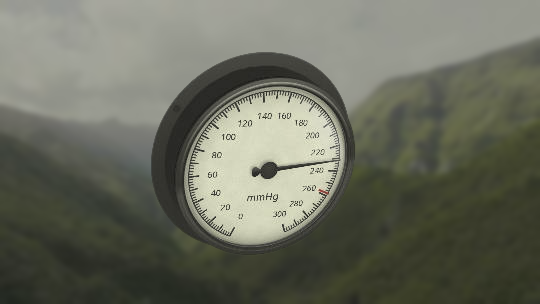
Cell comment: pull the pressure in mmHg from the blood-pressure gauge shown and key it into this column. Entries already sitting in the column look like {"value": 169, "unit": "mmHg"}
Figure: {"value": 230, "unit": "mmHg"}
